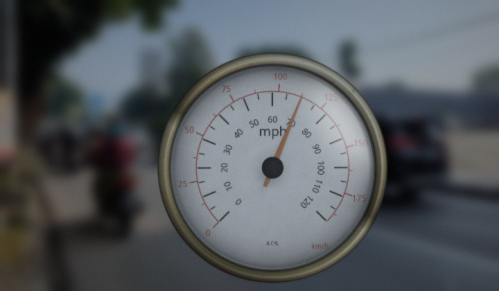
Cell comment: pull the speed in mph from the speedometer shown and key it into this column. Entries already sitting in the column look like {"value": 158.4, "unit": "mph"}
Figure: {"value": 70, "unit": "mph"}
